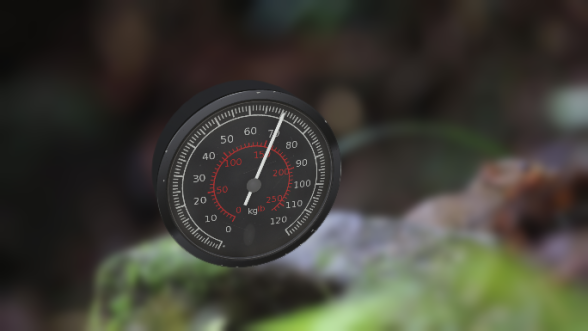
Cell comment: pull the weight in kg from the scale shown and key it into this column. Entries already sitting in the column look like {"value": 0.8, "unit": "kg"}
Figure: {"value": 70, "unit": "kg"}
